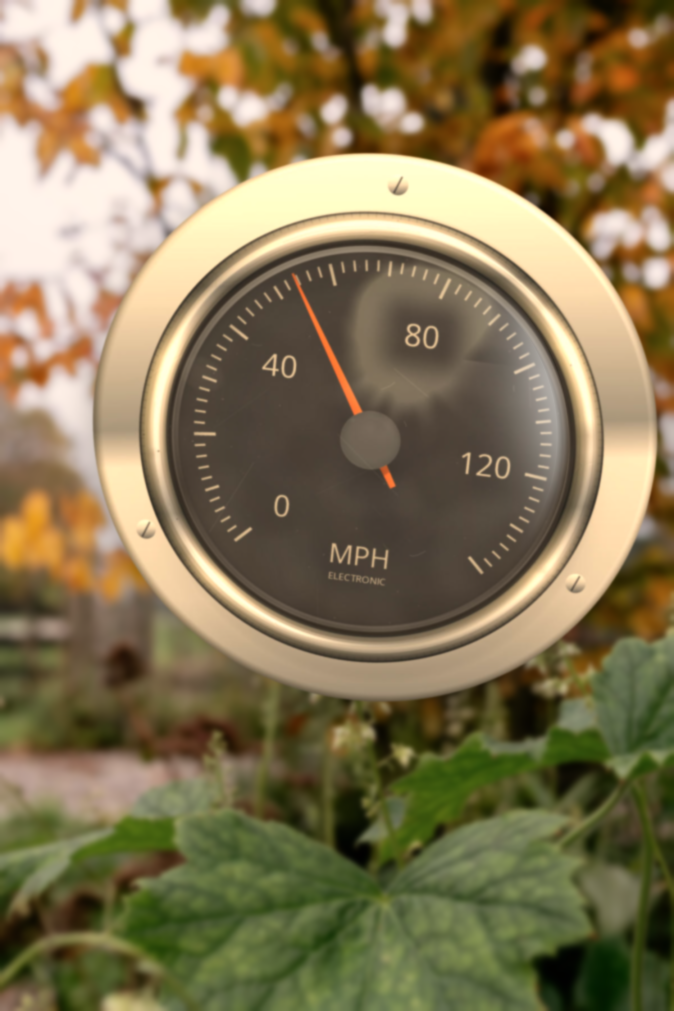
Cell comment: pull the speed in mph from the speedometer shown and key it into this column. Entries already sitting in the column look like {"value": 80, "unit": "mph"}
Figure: {"value": 54, "unit": "mph"}
